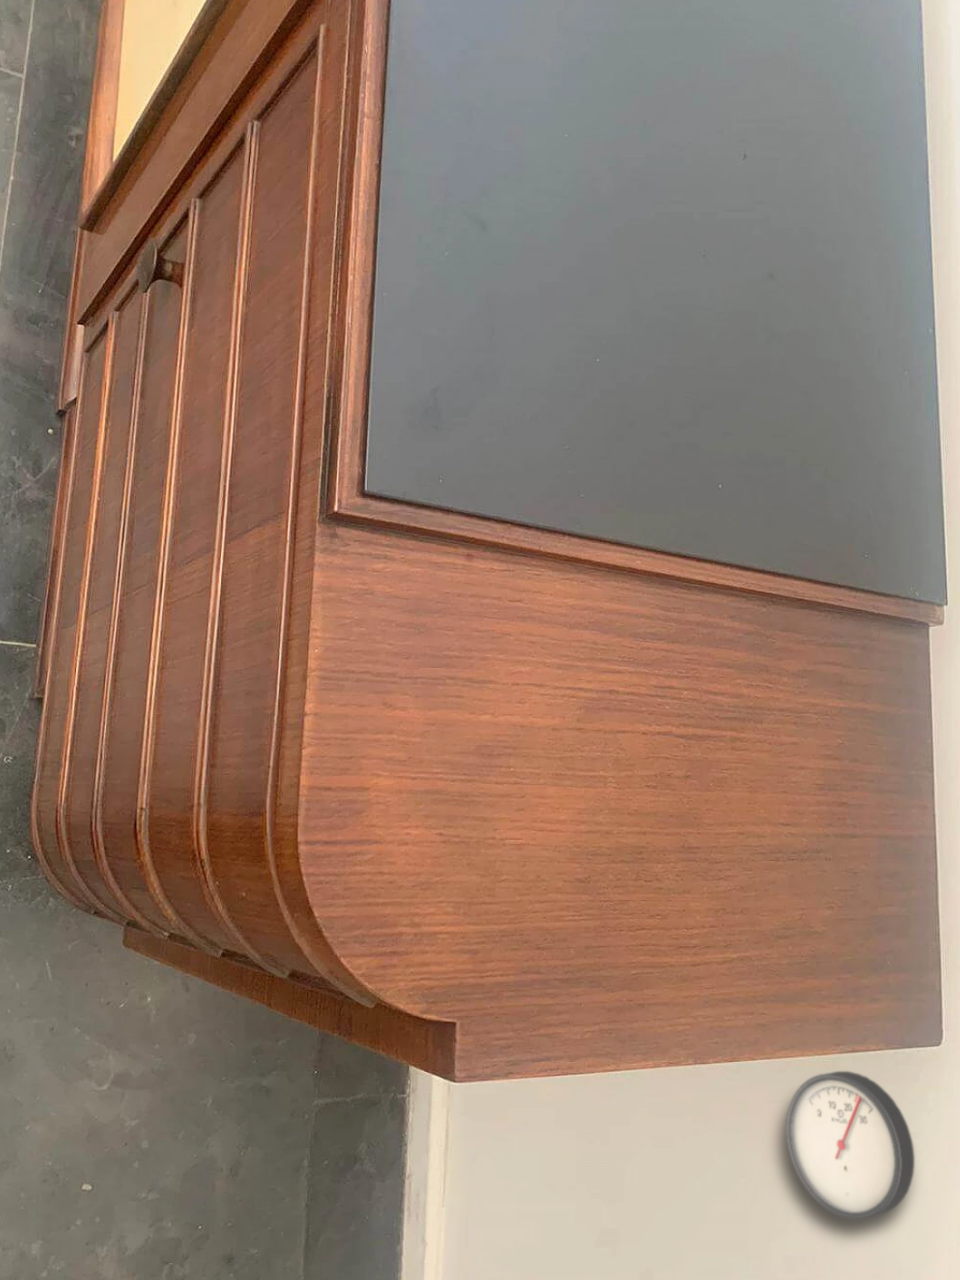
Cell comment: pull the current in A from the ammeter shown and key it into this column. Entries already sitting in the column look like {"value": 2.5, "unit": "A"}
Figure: {"value": 25, "unit": "A"}
